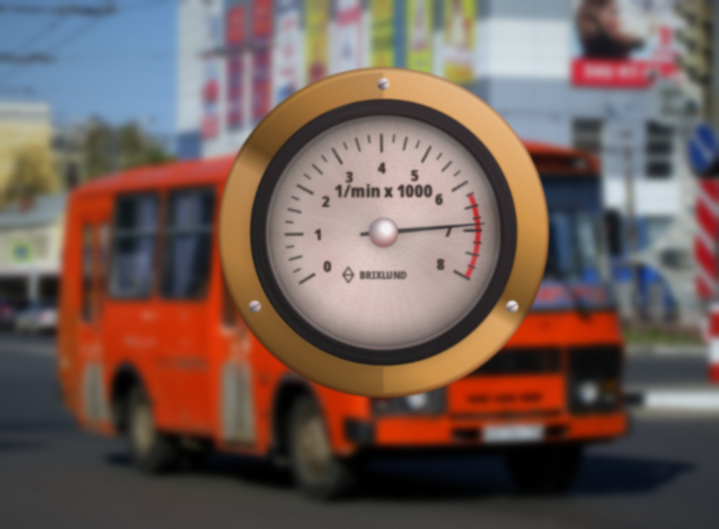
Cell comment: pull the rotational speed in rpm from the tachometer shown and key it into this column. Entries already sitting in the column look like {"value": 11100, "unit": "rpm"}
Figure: {"value": 6875, "unit": "rpm"}
